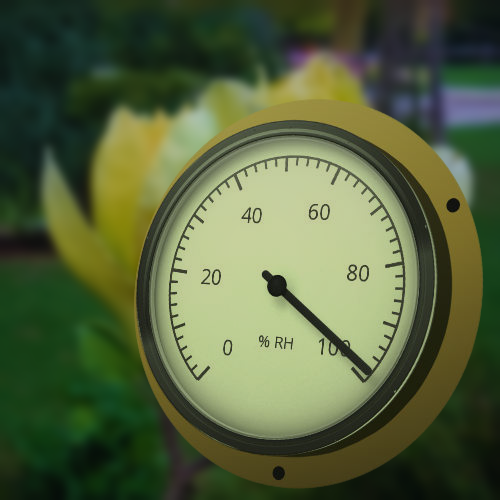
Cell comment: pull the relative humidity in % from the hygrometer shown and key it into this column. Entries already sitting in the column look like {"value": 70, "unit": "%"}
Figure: {"value": 98, "unit": "%"}
